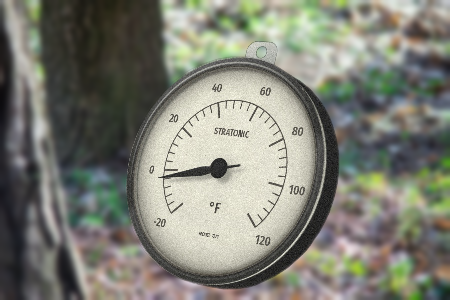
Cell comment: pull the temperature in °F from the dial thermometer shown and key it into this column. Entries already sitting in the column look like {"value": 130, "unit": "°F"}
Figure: {"value": -4, "unit": "°F"}
